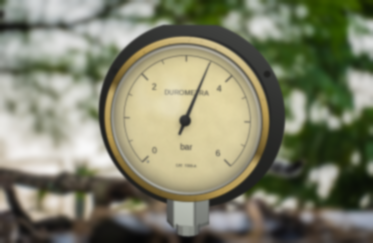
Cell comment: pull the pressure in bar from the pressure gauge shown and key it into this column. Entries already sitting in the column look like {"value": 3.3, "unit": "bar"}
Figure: {"value": 3.5, "unit": "bar"}
